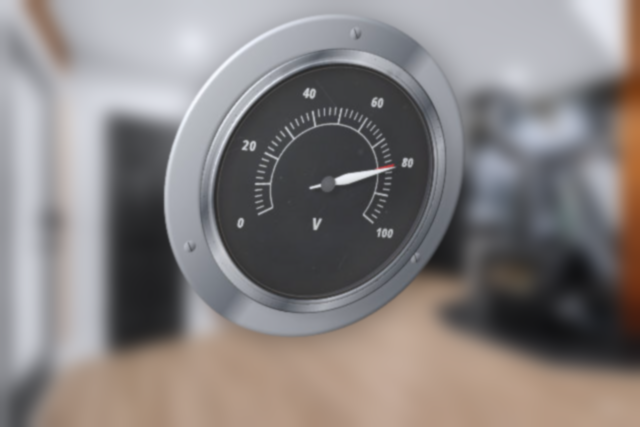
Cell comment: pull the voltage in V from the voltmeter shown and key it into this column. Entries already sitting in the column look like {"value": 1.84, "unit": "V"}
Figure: {"value": 80, "unit": "V"}
